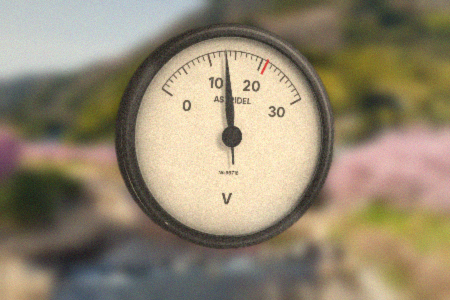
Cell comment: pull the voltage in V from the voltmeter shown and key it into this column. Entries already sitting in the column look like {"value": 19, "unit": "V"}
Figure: {"value": 13, "unit": "V"}
